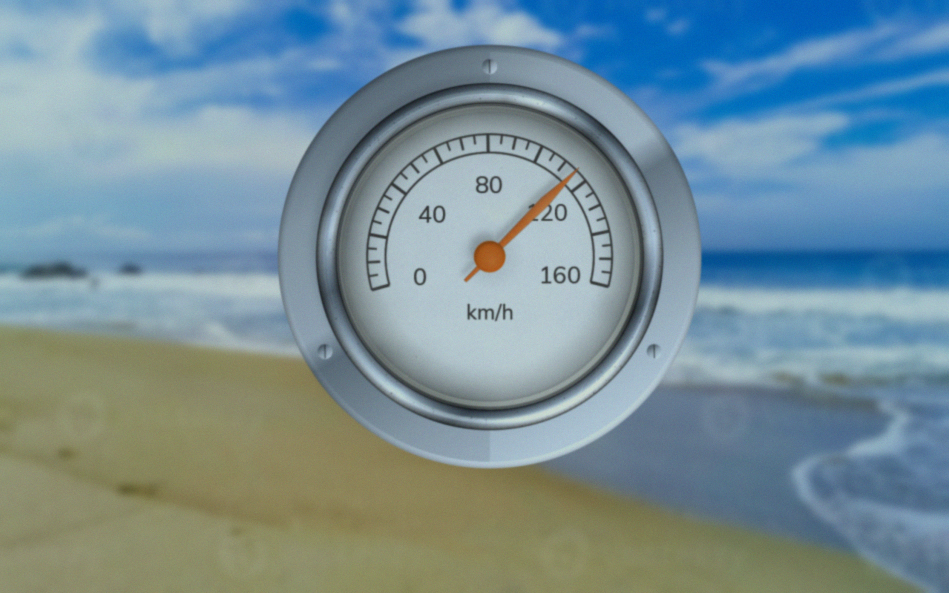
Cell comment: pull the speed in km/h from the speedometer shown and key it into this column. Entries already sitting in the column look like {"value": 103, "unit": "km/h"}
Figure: {"value": 115, "unit": "km/h"}
